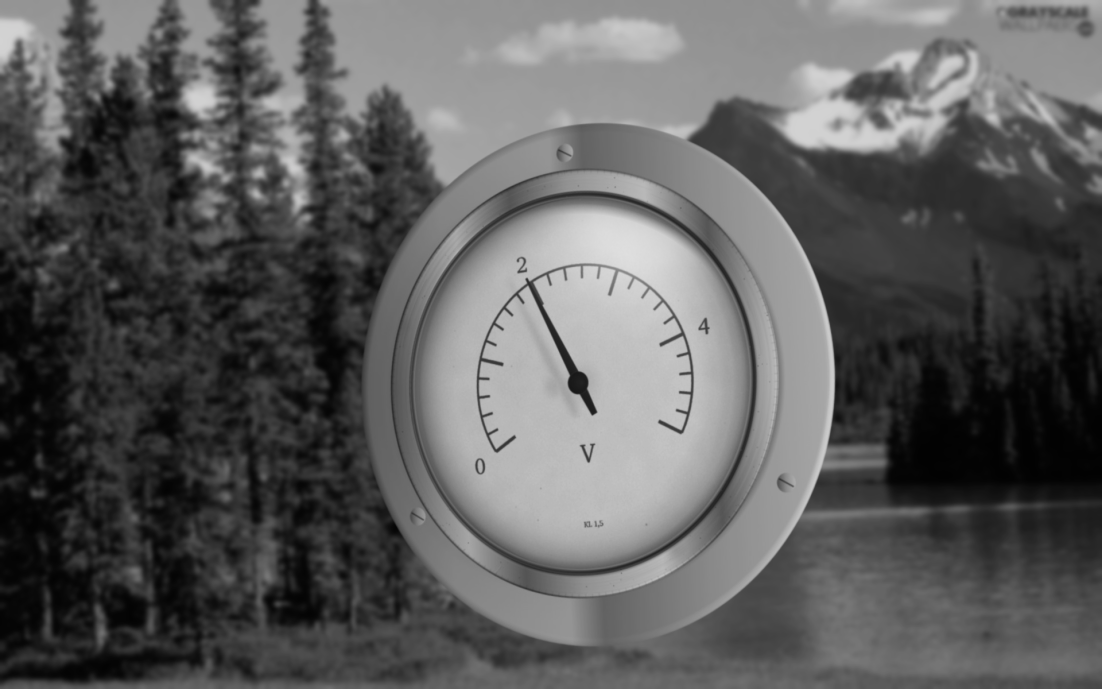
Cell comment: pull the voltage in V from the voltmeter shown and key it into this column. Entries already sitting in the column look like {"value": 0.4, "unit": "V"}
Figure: {"value": 2, "unit": "V"}
